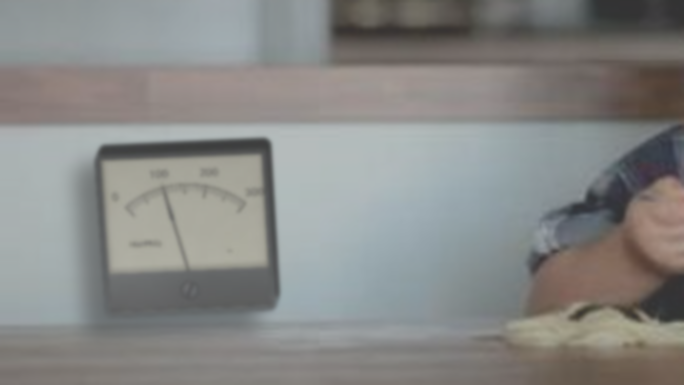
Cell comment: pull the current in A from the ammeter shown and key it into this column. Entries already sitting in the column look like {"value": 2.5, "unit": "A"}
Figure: {"value": 100, "unit": "A"}
